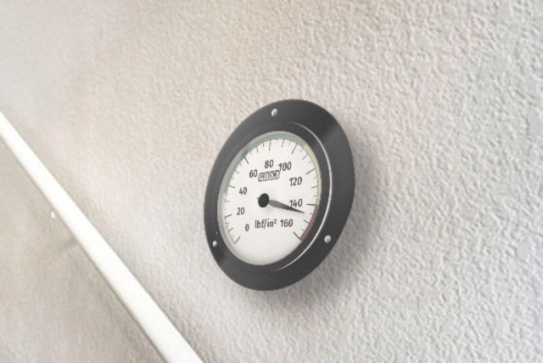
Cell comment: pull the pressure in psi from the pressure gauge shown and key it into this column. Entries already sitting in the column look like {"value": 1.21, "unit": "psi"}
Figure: {"value": 145, "unit": "psi"}
